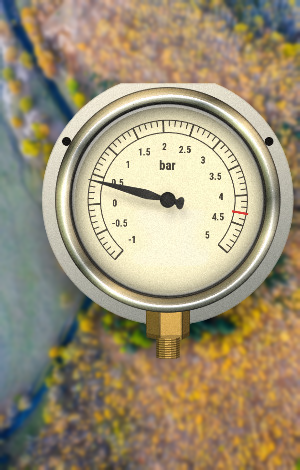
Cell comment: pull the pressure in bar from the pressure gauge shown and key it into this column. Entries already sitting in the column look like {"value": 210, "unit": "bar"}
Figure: {"value": 0.4, "unit": "bar"}
